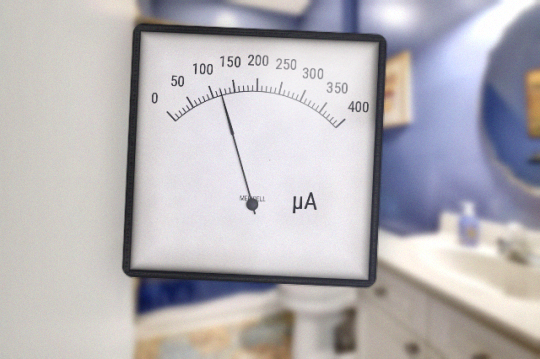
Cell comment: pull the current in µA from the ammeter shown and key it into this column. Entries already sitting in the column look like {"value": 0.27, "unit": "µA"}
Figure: {"value": 120, "unit": "µA"}
